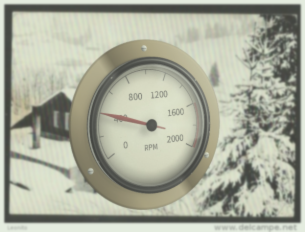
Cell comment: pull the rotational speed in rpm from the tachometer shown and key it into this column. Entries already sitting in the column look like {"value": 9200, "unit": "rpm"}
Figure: {"value": 400, "unit": "rpm"}
